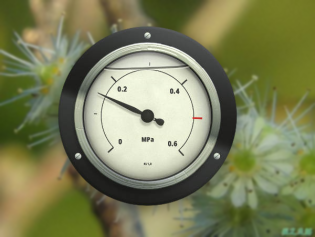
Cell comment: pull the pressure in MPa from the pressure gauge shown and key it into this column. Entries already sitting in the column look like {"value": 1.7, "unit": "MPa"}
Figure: {"value": 0.15, "unit": "MPa"}
